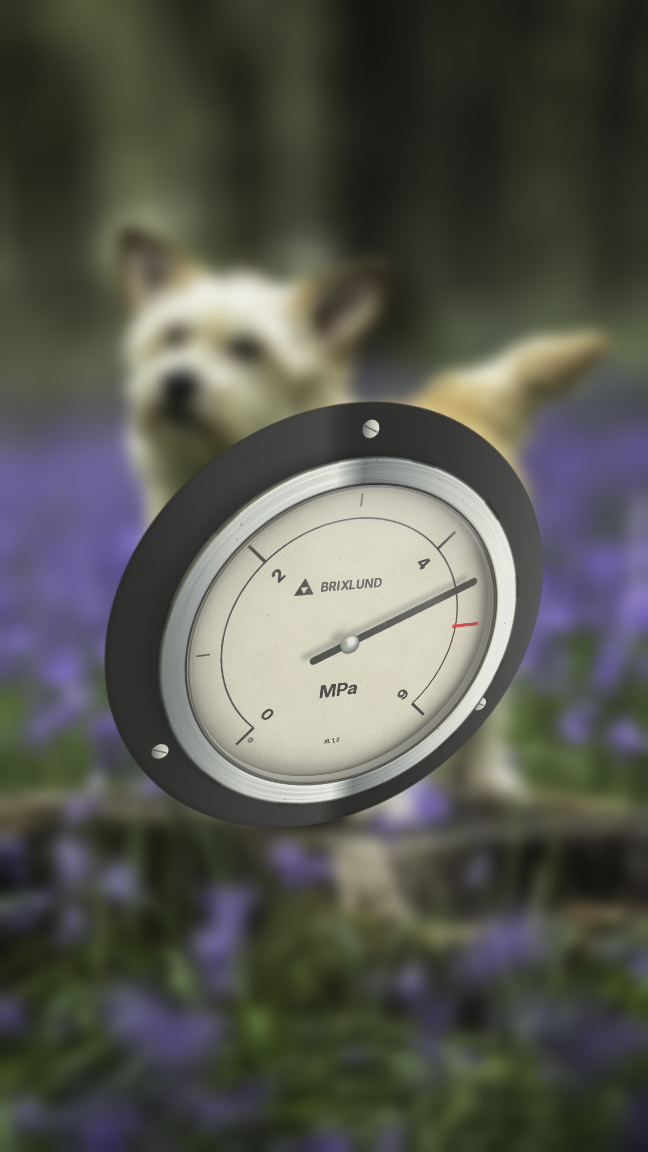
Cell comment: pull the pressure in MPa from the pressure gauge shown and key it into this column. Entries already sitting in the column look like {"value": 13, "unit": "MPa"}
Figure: {"value": 4.5, "unit": "MPa"}
